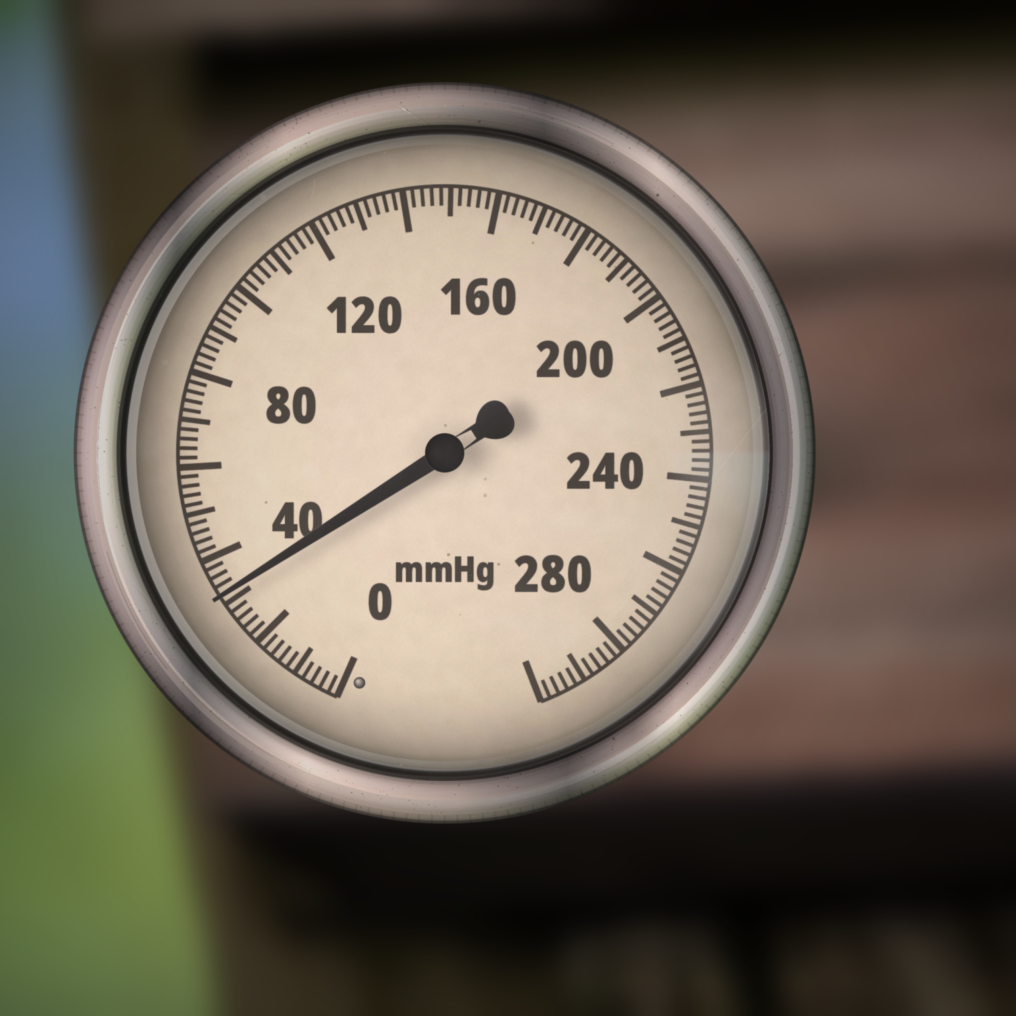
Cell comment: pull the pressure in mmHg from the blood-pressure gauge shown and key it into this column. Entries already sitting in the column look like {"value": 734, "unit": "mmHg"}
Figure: {"value": 32, "unit": "mmHg"}
